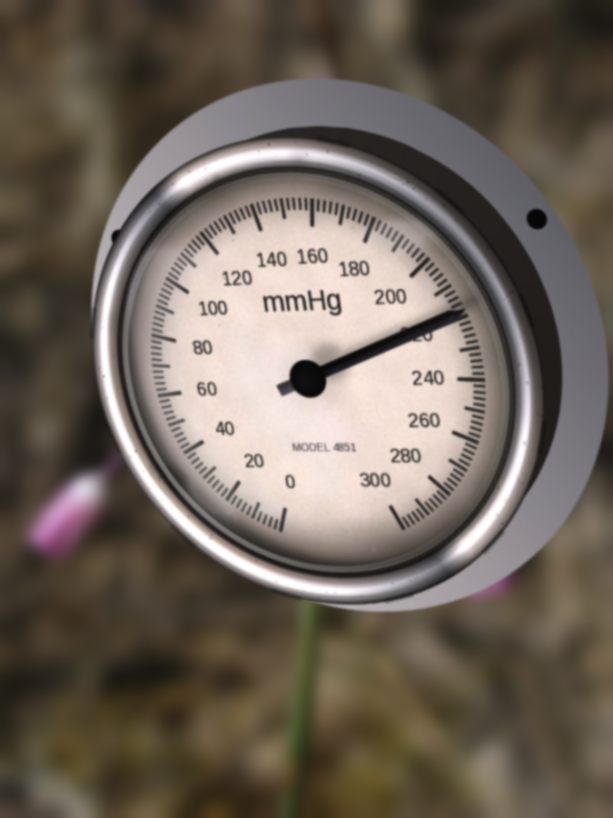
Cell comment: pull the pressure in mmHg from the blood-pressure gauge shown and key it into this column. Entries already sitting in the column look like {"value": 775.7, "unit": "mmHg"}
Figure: {"value": 218, "unit": "mmHg"}
